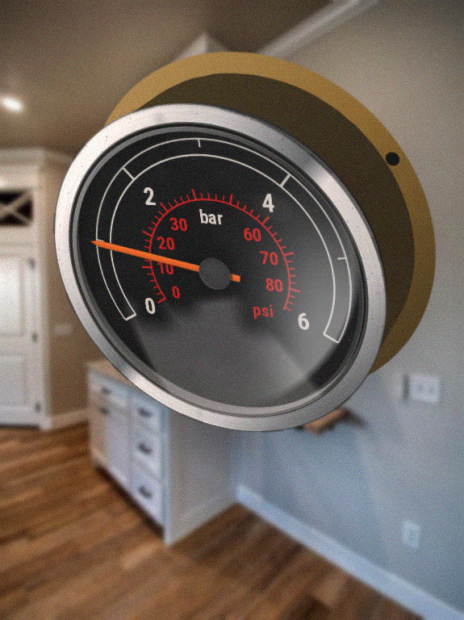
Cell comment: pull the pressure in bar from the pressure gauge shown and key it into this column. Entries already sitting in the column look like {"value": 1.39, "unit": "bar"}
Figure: {"value": 1, "unit": "bar"}
